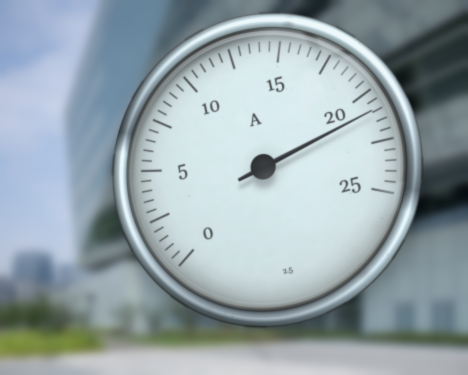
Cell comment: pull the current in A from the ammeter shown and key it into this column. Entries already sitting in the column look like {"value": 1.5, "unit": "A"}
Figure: {"value": 21, "unit": "A"}
